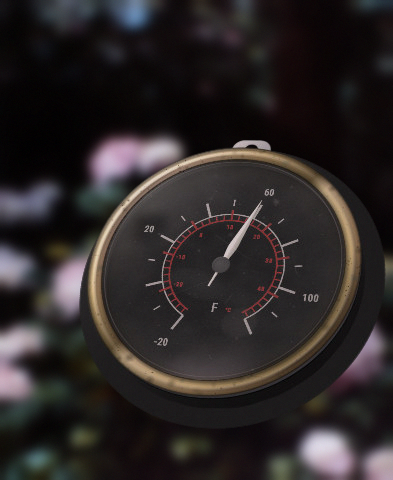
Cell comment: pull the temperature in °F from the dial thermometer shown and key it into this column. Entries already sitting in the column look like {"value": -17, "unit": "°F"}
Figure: {"value": 60, "unit": "°F"}
